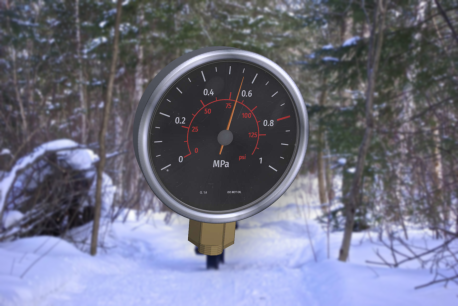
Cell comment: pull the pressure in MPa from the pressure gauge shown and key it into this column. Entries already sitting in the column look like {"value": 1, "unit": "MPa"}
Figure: {"value": 0.55, "unit": "MPa"}
